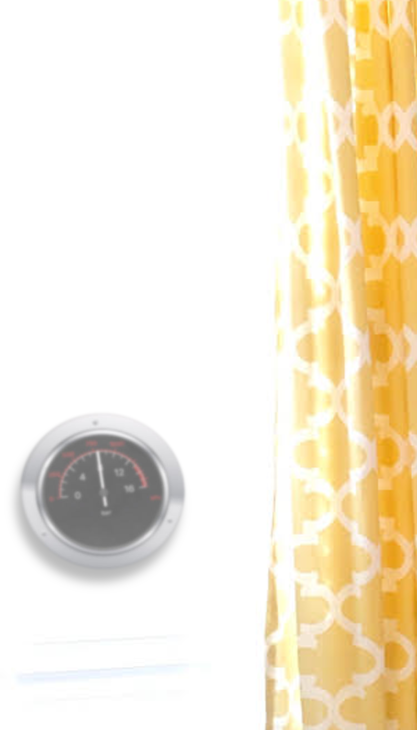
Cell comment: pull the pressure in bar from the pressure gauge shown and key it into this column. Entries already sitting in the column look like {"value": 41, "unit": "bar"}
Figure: {"value": 8, "unit": "bar"}
